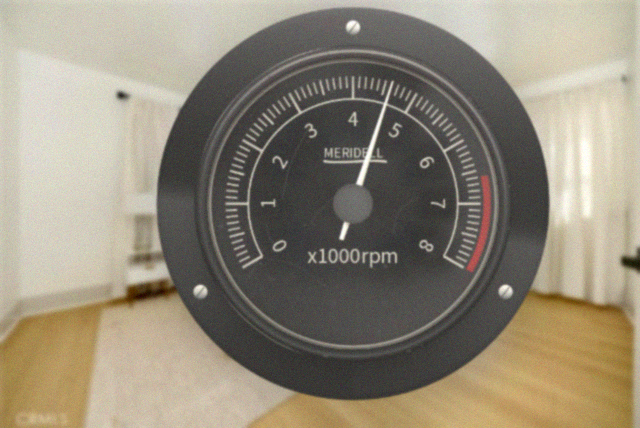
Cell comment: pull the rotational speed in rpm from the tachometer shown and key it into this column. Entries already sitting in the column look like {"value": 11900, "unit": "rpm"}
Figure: {"value": 4600, "unit": "rpm"}
